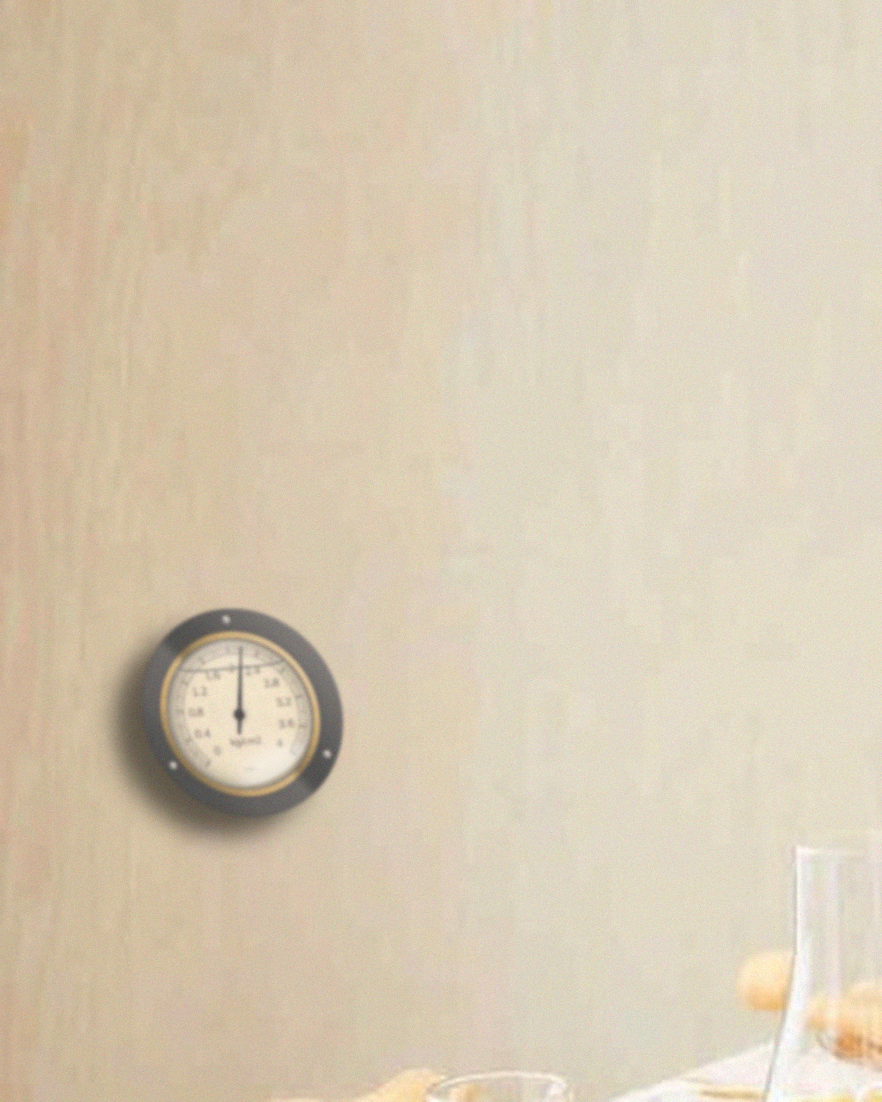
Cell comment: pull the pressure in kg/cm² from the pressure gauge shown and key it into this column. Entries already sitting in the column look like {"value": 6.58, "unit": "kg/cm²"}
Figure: {"value": 2.2, "unit": "kg/cm²"}
